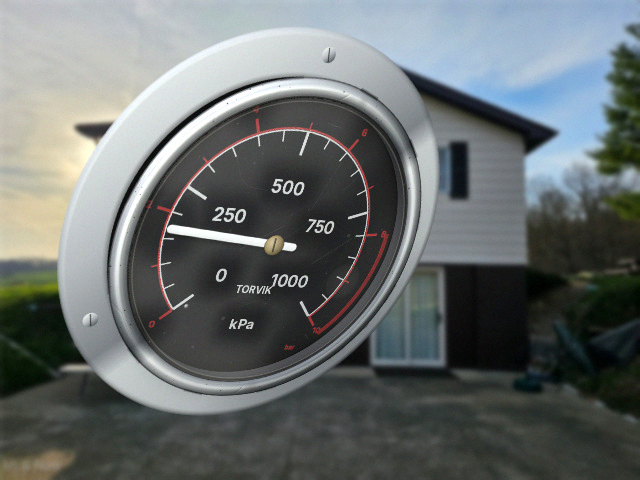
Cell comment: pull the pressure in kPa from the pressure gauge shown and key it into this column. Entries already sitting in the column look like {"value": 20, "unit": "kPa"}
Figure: {"value": 175, "unit": "kPa"}
